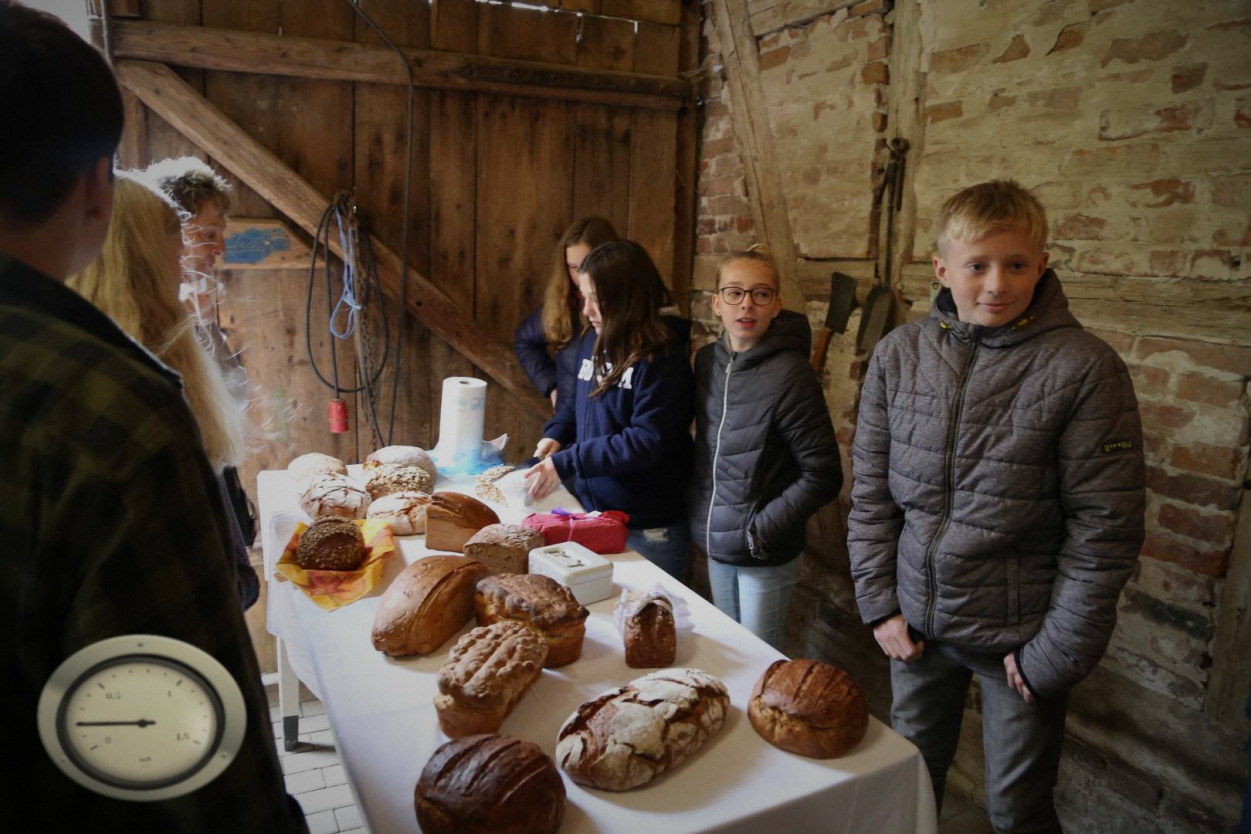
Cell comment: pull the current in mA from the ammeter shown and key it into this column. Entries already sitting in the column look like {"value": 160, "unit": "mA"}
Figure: {"value": 0.2, "unit": "mA"}
